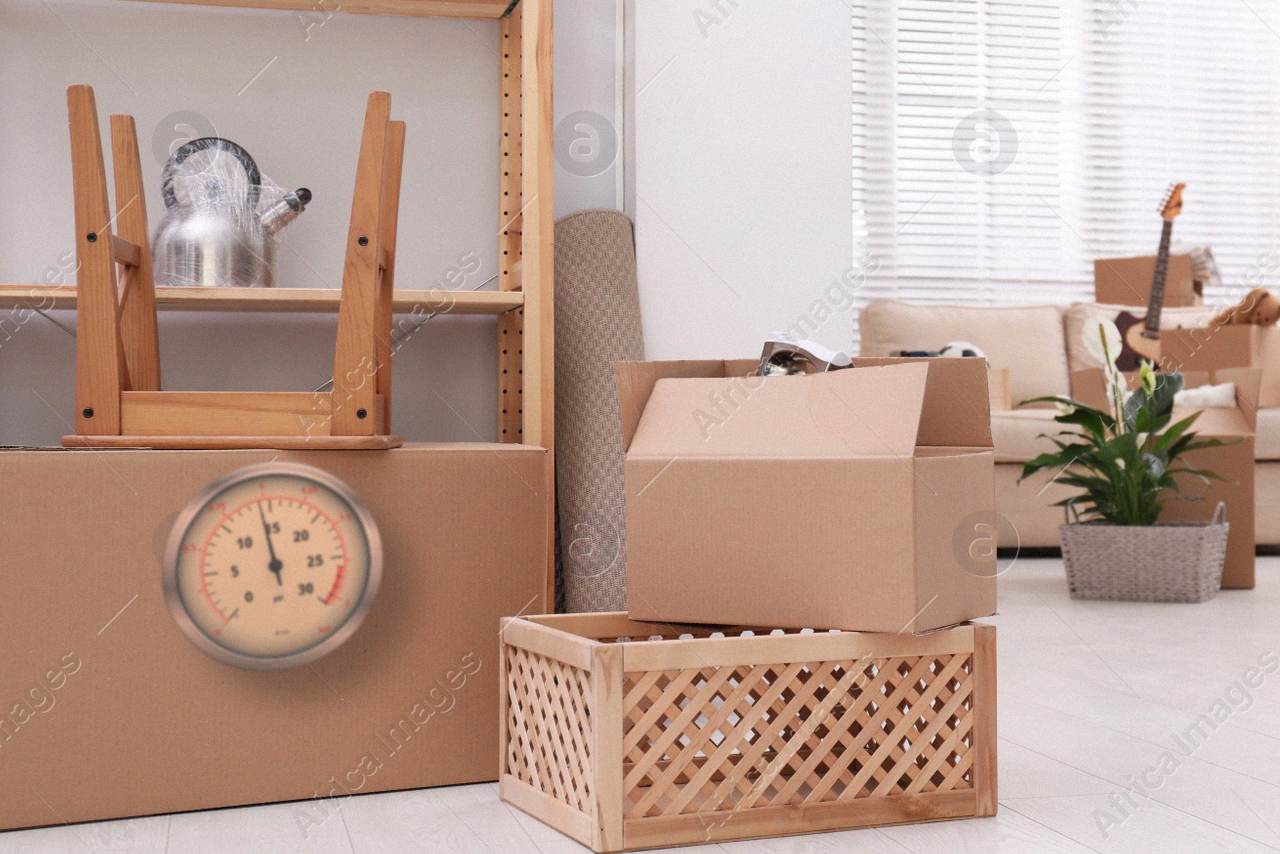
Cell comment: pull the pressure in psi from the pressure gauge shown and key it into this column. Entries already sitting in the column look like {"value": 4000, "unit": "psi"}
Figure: {"value": 14, "unit": "psi"}
